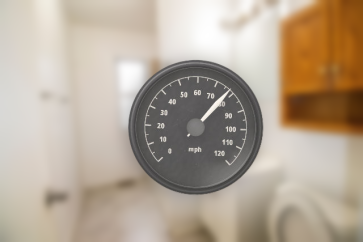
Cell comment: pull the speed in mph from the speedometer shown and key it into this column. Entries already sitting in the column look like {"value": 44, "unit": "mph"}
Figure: {"value": 77.5, "unit": "mph"}
